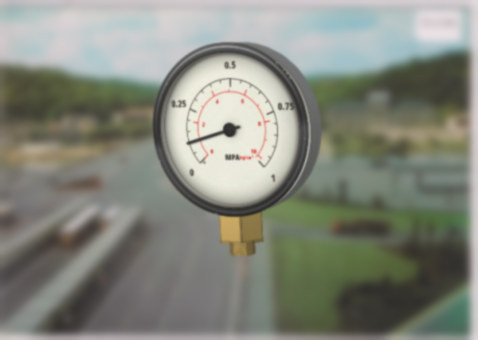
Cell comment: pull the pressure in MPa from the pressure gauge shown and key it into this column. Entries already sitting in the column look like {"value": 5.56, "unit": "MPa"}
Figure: {"value": 0.1, "unit": "MPa"}
